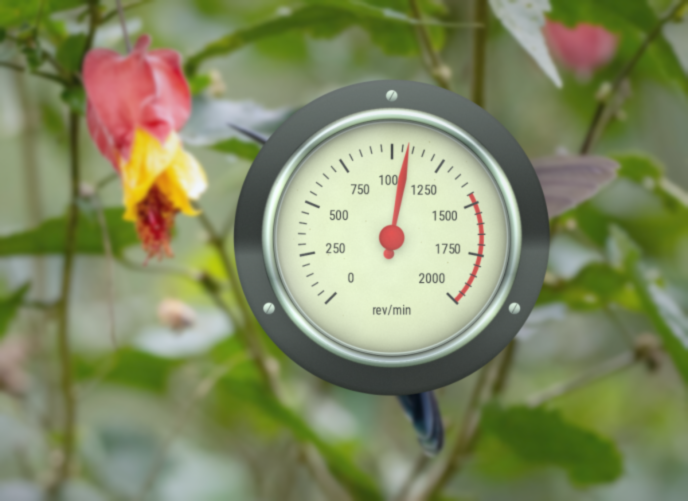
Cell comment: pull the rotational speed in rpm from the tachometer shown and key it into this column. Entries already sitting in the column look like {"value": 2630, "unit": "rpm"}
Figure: {"value": 1075, "unit": "rpm"}
